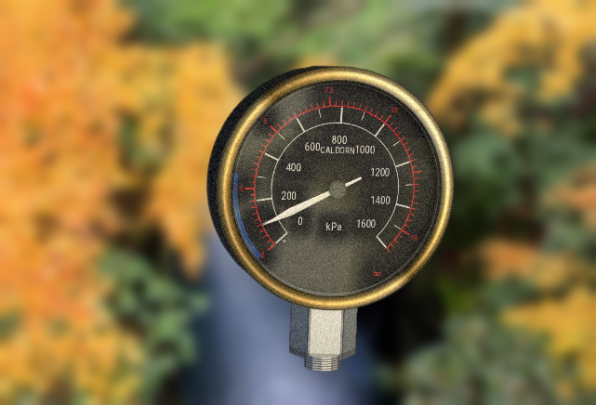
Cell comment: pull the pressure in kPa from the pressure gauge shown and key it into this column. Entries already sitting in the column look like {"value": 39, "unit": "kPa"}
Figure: {"value": 100, "unit": "kPa"}
